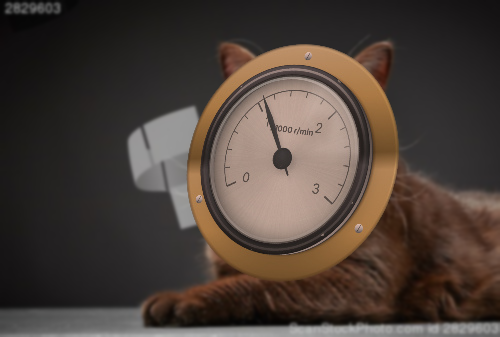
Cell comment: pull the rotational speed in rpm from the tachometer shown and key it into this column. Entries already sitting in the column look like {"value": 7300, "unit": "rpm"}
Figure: {"value": 1100, "unit": "rpm"}
